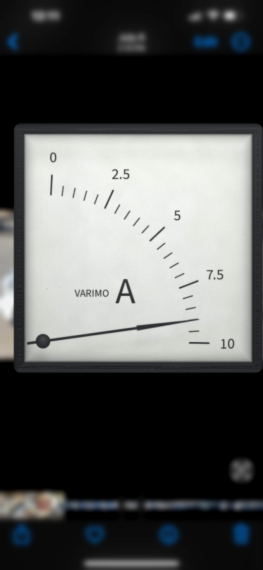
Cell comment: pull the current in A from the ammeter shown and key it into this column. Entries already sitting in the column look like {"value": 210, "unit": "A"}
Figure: {"value": 9, "unit": "A"}
